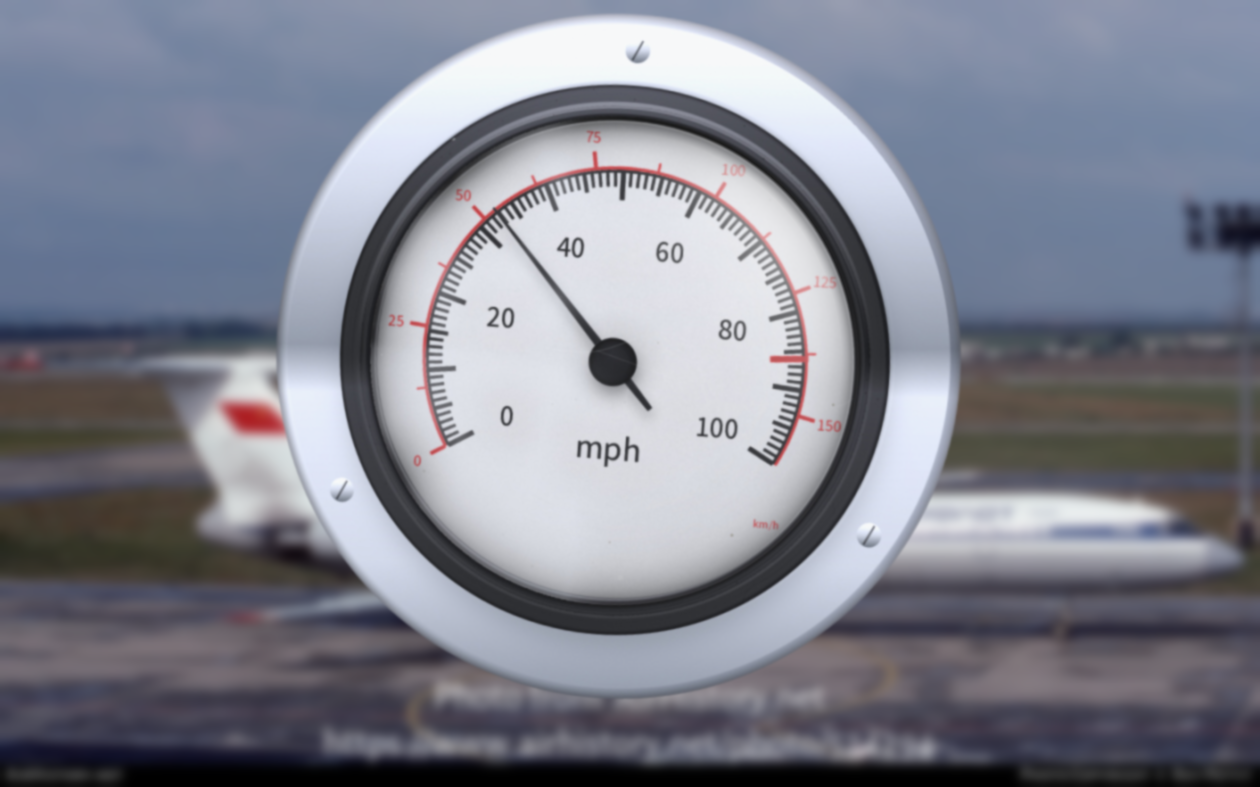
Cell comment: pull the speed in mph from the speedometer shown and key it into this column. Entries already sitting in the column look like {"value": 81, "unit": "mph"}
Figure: {"value": 33, "unit": "mph"}
